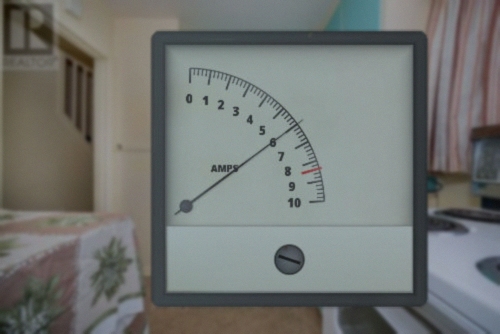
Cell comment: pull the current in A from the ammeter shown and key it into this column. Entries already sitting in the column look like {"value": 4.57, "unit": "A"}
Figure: {"value": 6, "unit": "A"}
